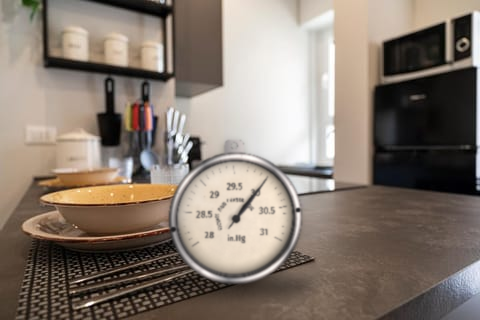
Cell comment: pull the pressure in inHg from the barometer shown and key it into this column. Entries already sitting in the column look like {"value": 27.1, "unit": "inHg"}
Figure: {"value": 30, "unit": "inHg"}
